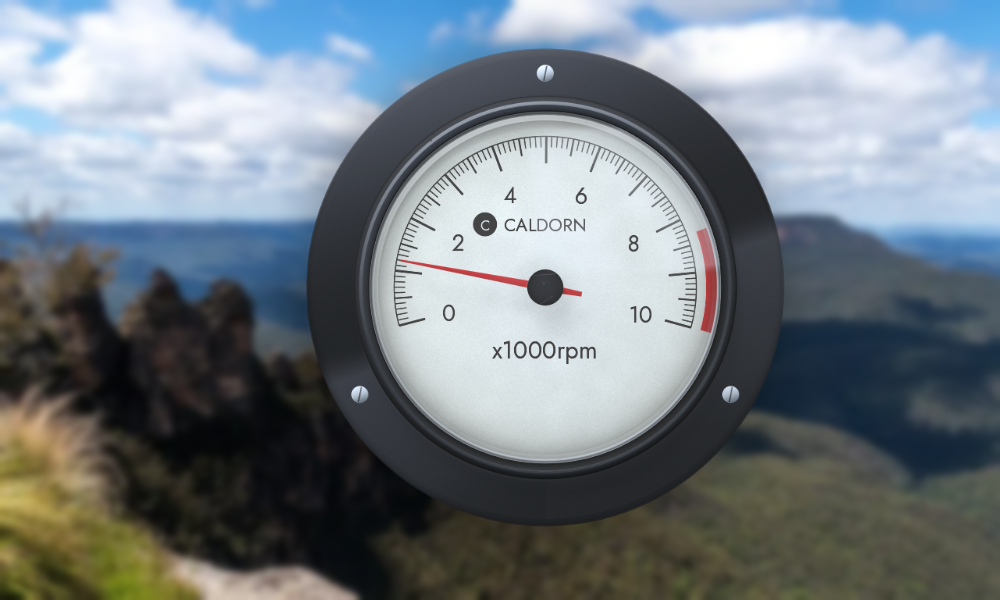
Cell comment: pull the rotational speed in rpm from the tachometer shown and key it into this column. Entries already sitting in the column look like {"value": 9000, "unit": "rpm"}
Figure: {"value": 1200, "unit": "rpm"}
